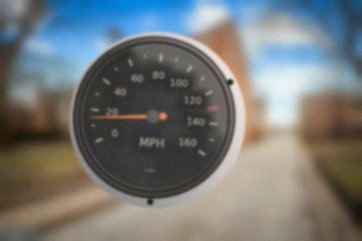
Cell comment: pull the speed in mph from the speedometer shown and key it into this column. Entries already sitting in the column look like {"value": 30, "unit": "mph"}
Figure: {"value": 15, "unit": "mph"}
